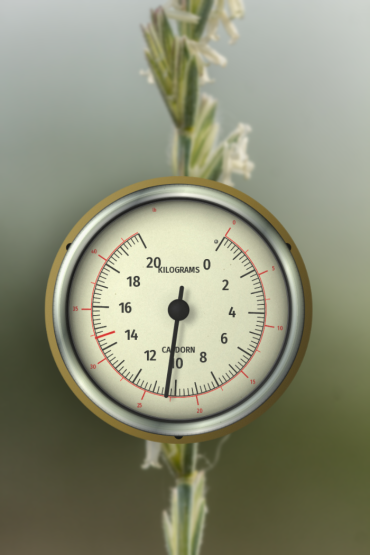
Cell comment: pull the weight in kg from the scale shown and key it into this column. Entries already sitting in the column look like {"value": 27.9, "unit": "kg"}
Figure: {"value": 10.4, "unit": "kg"}
